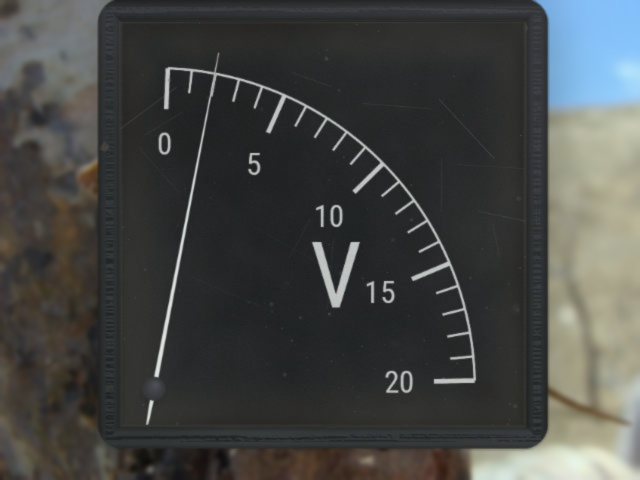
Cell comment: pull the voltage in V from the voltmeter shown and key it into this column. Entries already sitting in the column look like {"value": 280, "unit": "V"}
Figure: {"value": 2, "unit": "V"}
